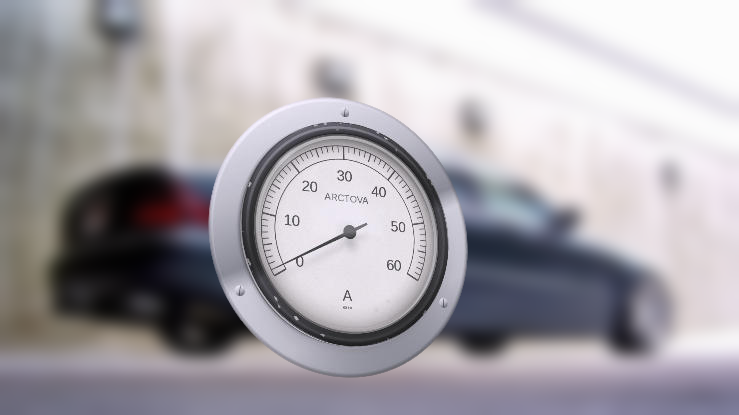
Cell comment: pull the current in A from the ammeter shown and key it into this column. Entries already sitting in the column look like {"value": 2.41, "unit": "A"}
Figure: {"value": 1, "unit": "A"}
